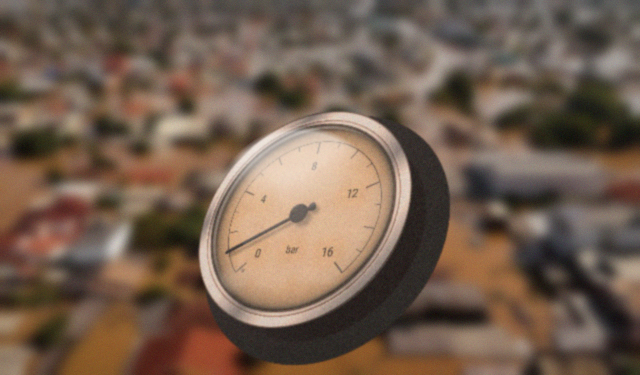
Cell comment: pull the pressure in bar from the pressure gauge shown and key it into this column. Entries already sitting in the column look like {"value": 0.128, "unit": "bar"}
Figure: {"value": 1, "unit": "bar"}
